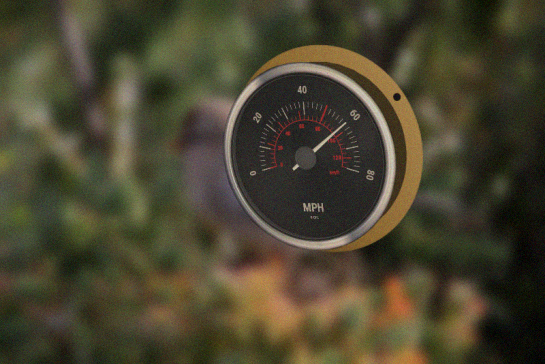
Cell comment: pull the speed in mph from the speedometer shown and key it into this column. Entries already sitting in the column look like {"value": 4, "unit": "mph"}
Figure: {"value": 60, "unit": "mph"}
